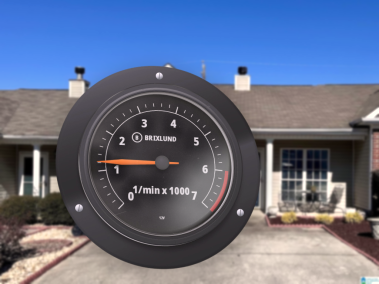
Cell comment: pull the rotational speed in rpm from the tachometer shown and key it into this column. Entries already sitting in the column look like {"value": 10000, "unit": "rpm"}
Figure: {"value": 1200, "unit": "rpm"}
